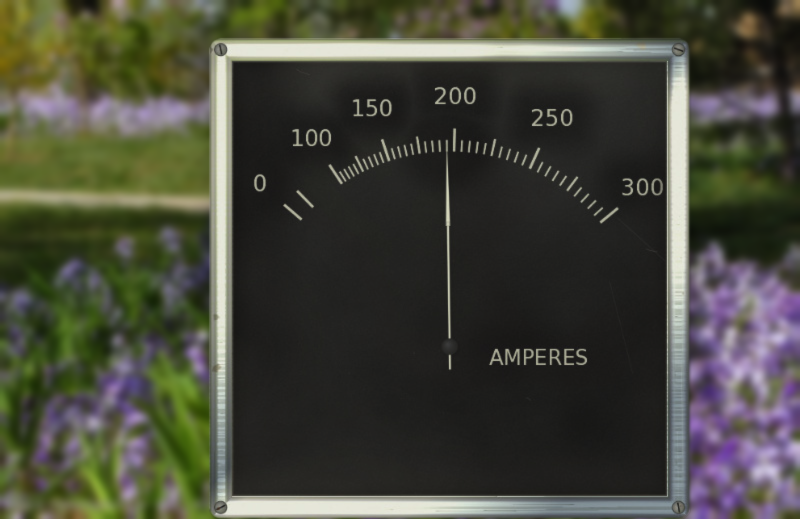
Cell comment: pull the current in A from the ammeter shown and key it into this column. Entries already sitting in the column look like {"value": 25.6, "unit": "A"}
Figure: {"value": 195, "unit": "A"}
